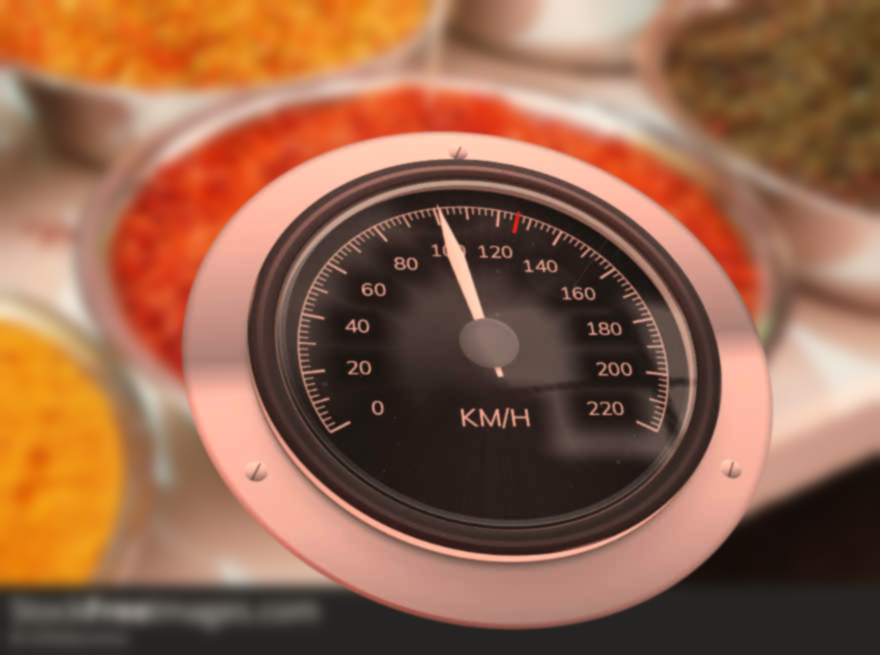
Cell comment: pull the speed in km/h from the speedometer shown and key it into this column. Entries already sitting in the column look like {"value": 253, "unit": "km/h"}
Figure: {"value": 100, "unit": "km/h"}
